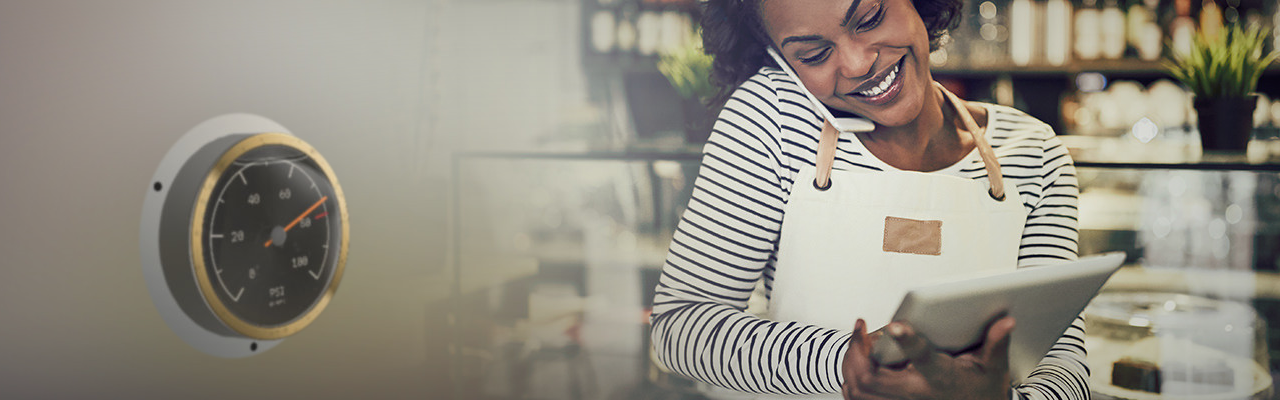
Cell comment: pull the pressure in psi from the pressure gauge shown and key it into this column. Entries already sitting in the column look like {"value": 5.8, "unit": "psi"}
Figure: {"value": 75, "unit": "psi"}
